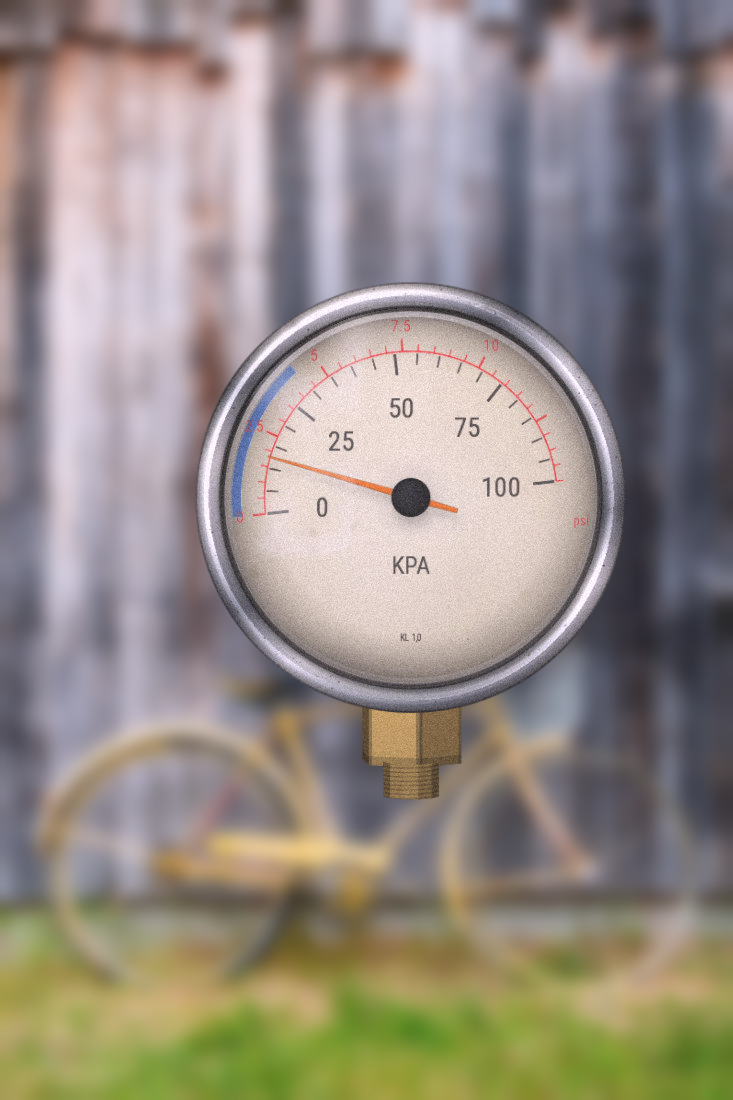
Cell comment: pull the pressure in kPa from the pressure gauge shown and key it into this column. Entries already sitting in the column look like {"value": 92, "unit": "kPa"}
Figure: {"value": 12.5, "unit": "kPa"}
